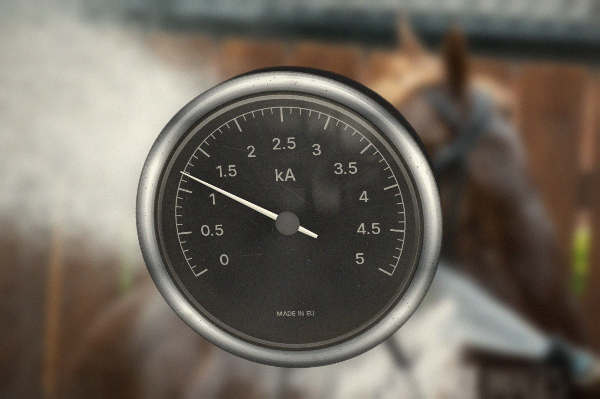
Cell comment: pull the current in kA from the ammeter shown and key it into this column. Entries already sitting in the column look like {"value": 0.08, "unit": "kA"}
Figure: {"value": 1.2, "unit": "kA"}
